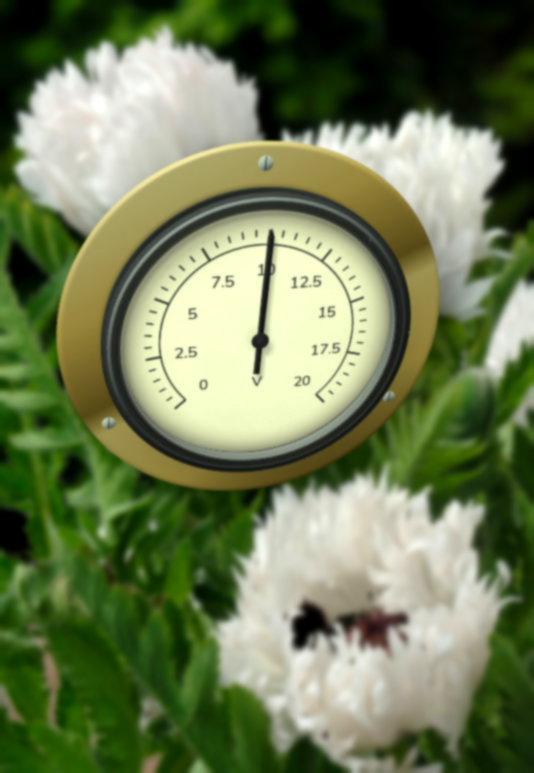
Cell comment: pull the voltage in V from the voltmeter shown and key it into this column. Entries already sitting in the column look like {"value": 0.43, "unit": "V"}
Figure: {"value": 10, "unit": "V"}
